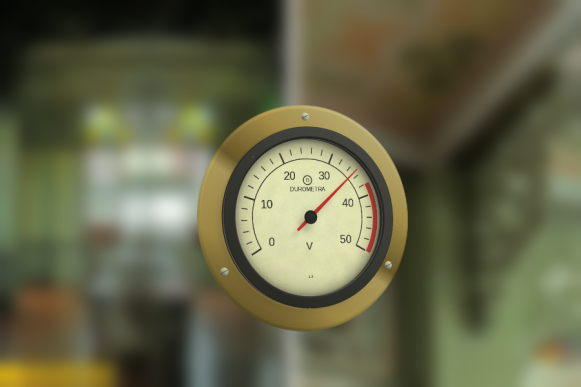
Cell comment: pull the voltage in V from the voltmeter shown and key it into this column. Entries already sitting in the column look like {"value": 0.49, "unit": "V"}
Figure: {"value": 35, "unit": "V"}
